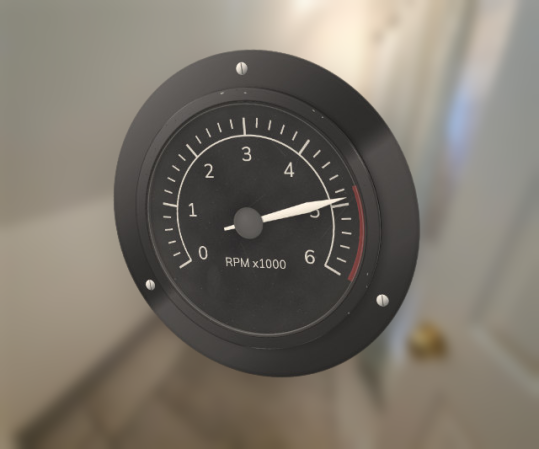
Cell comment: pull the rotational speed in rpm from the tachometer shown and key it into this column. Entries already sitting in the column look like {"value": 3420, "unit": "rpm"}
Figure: {"value": 4900, "unit": "rpm"}
